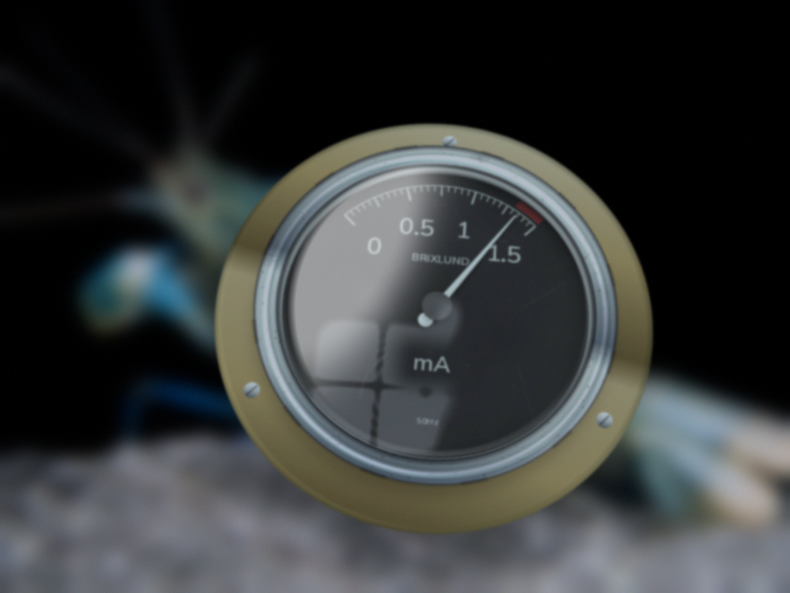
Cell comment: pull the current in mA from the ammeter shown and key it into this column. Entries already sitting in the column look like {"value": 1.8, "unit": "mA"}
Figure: {"value": 1.35, "unit": "mA"}
